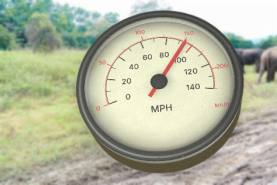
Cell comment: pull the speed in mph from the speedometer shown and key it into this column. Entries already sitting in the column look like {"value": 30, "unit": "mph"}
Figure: {"value": 95, "unit": "mph"}
